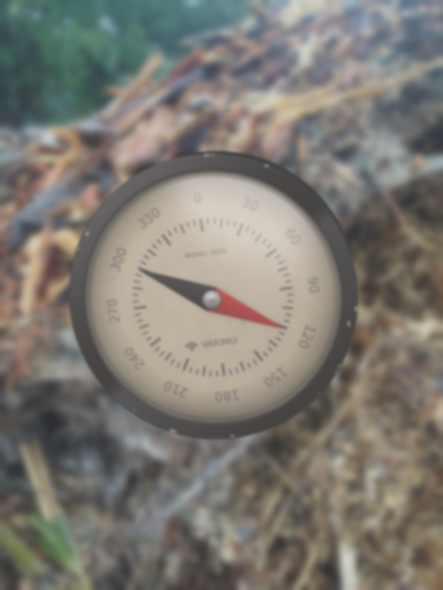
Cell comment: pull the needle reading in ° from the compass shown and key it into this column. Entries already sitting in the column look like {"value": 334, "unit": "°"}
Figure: {"value": 120, "unit": "°"}
